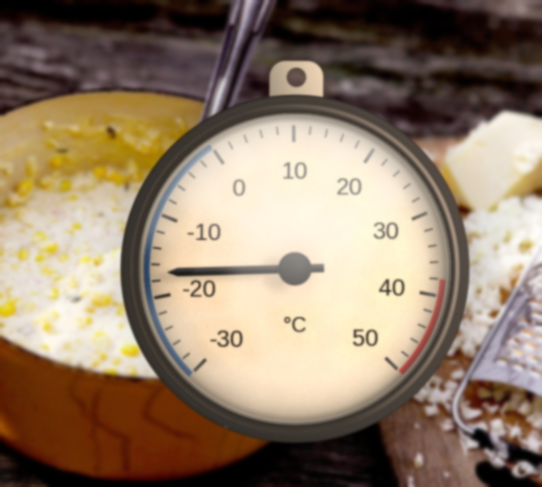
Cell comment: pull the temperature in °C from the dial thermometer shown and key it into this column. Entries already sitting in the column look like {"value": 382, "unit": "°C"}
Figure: {"value": -17, "unit": "°C"}
